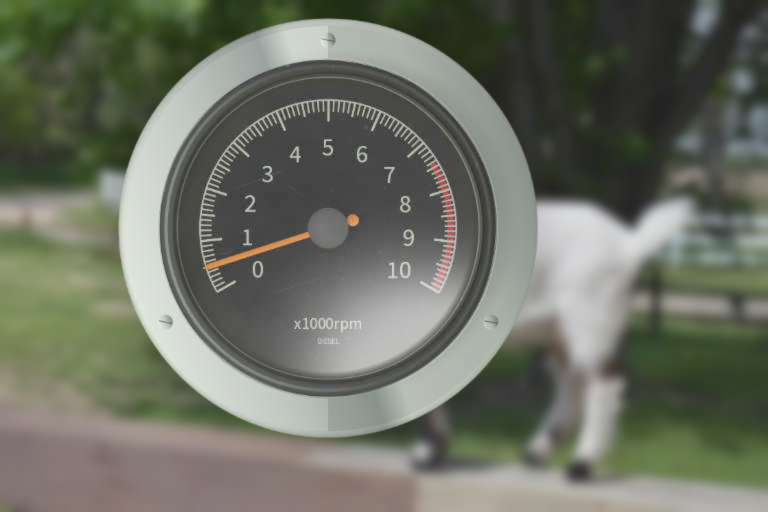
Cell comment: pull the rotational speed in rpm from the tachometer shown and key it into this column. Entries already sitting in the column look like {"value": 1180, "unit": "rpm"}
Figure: {"value": 500, "unit": "rpm"}
